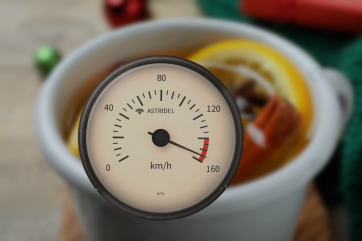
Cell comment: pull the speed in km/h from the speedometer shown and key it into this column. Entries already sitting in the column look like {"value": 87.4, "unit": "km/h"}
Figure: {"value": 155, "unit": "km/h"}
